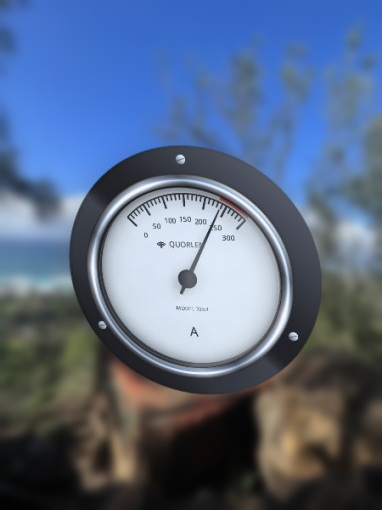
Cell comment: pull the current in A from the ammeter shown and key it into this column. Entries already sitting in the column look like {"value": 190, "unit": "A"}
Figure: {"value": 240, "unit": "A"}
